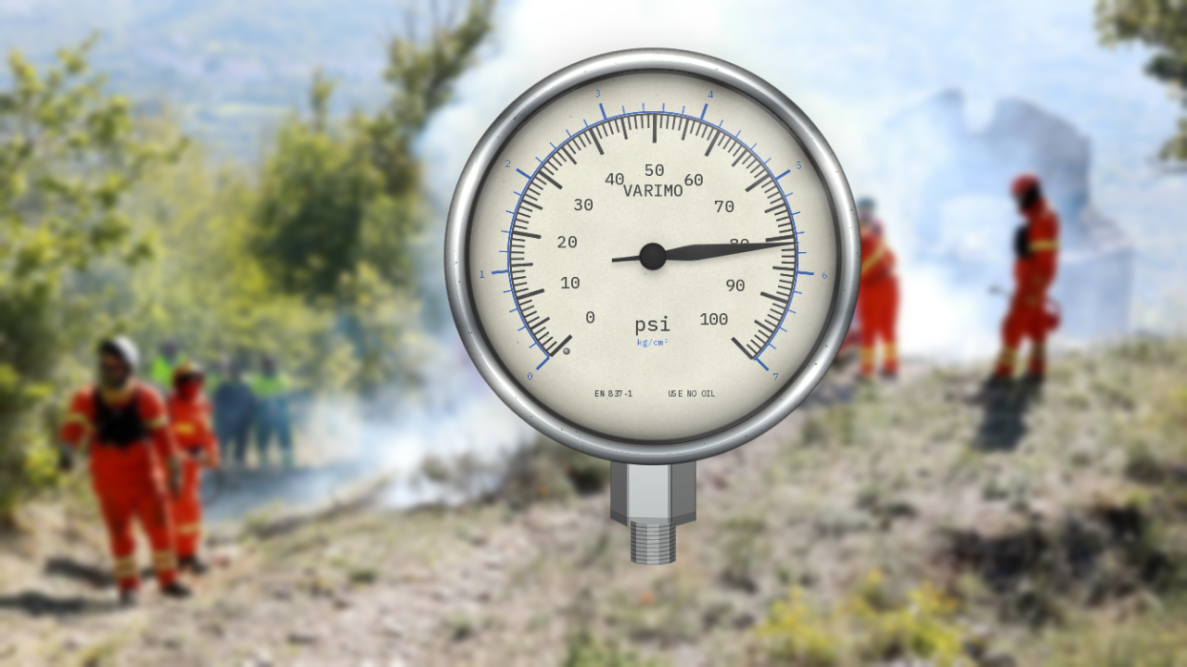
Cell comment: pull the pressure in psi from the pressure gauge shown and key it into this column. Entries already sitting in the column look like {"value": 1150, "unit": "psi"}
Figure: {"value": 81, "unit": "psi"}
